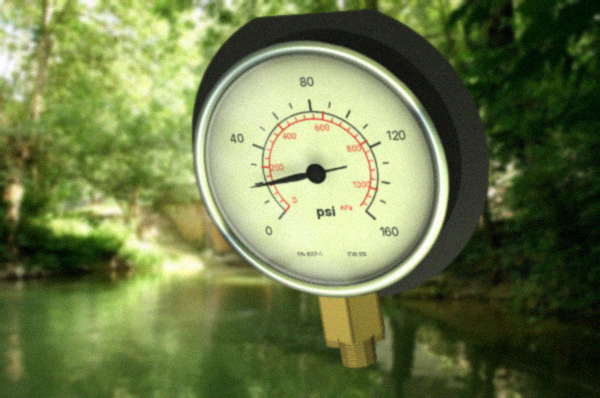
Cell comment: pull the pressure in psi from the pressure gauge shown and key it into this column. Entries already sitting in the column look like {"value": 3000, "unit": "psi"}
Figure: {"value": 20, "unit": "psi"}
